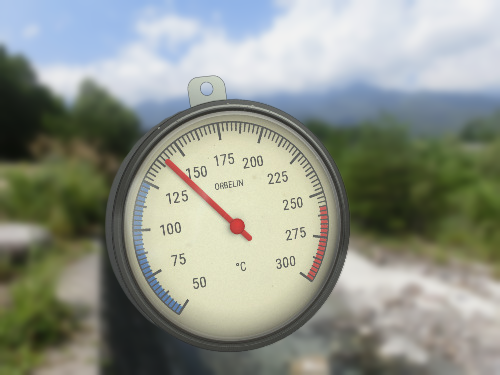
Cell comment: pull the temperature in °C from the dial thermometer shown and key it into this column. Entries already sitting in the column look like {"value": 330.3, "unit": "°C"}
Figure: {"value": 140, "unit": "°C"}
